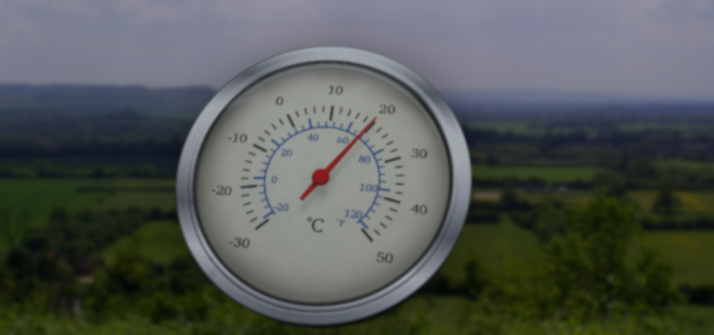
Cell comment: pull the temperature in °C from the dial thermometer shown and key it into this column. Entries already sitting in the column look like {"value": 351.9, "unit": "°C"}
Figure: {"value": 20, "unit": "°C"}
